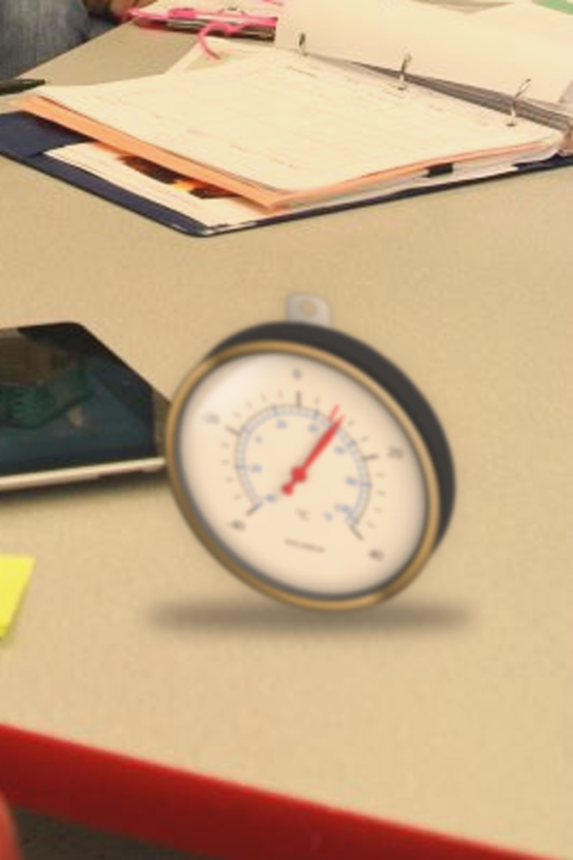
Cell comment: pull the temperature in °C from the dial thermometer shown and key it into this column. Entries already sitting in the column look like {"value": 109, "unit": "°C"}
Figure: {"value": 10, "unit": "°C"}
